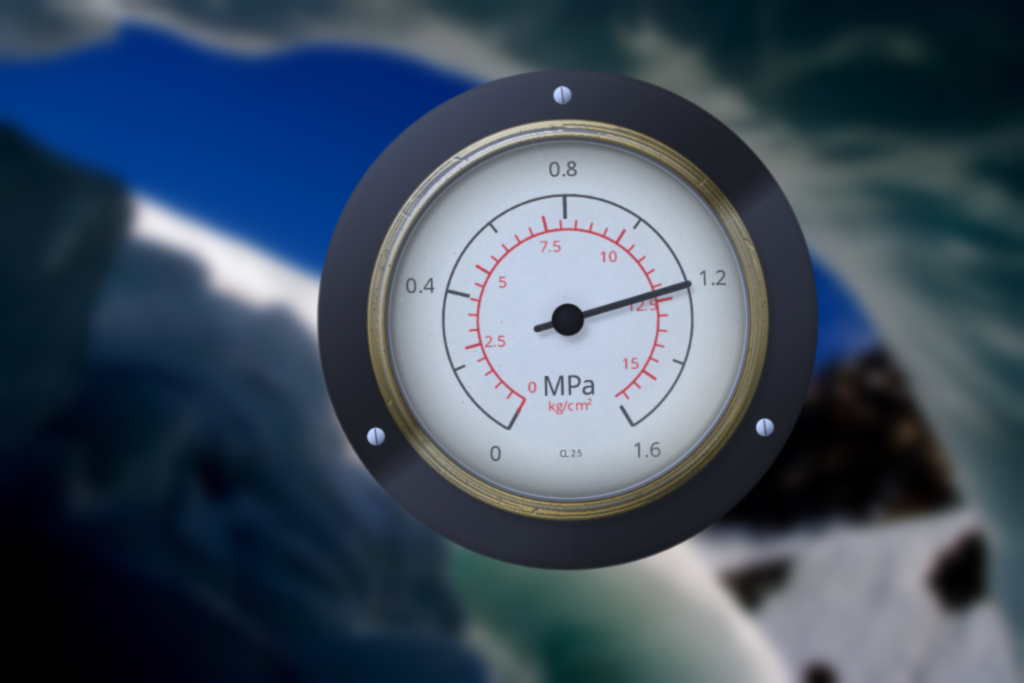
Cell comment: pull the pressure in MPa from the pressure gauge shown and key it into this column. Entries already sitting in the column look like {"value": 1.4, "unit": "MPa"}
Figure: {"value": 1.2, "unit": "MPa"}
